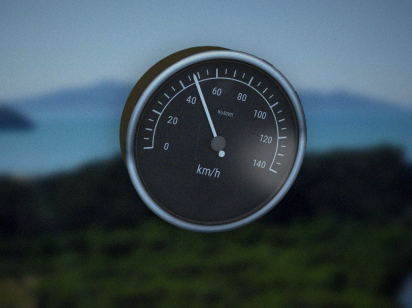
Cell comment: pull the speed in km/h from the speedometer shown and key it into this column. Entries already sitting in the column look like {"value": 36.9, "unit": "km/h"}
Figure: {"value": 47.5, "unit": "km/h"}
